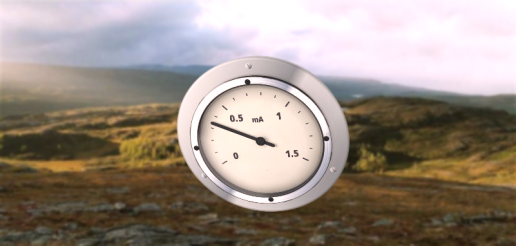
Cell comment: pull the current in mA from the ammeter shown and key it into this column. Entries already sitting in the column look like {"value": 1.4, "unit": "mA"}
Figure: {"value": 0.35, "unit": "mA"}
